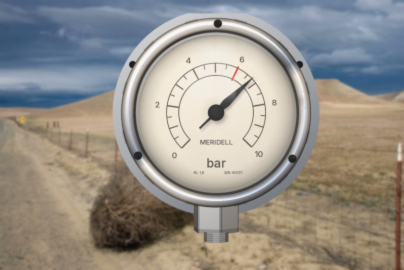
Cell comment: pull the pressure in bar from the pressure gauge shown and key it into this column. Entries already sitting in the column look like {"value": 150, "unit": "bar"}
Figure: {"value": 6.75, "unit": "bar"}
